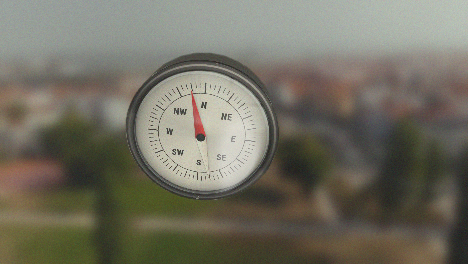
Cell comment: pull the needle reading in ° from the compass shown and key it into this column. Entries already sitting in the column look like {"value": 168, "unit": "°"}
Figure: {"value": 345, "unit": "°"}
